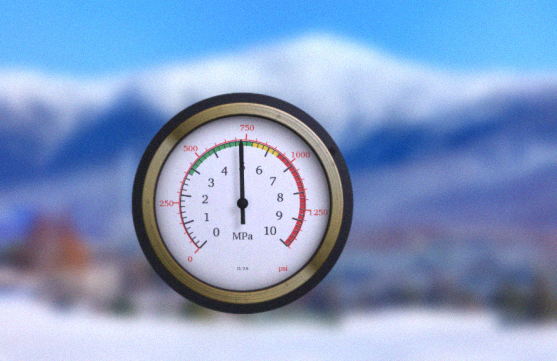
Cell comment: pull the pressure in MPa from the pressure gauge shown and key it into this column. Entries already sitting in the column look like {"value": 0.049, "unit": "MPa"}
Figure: {"value": 5, "unit": "MPa"}
